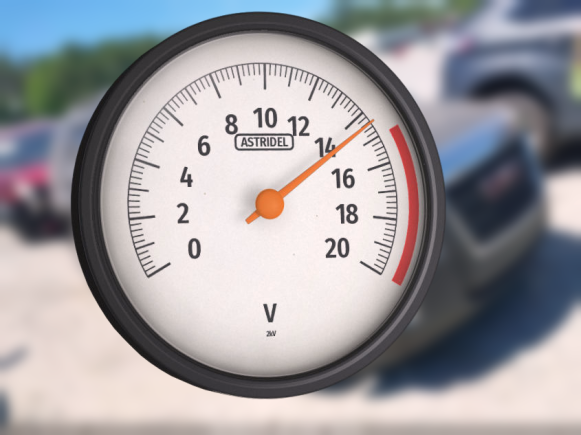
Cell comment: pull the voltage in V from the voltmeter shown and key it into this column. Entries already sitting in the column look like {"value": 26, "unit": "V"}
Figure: {"value": 14.4, "unit": "V"}
